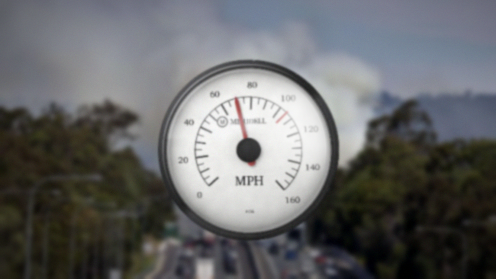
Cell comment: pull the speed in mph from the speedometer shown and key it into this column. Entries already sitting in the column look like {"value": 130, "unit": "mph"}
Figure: {"value": 70, "unit": "mph"}
